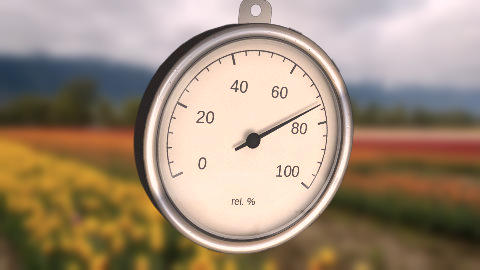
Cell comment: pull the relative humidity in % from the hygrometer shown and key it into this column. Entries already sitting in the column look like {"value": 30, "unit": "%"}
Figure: {"value": 74, "unit": "%"}
